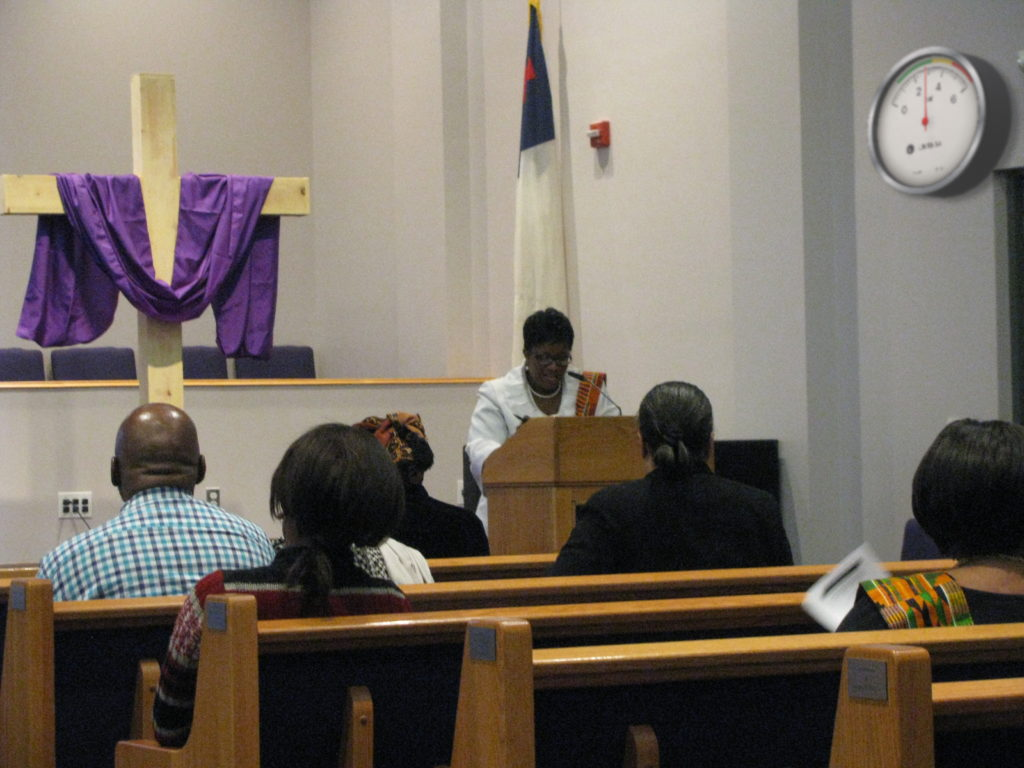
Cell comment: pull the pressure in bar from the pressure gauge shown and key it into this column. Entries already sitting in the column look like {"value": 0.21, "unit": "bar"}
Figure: {"value": 3, "unit": "bar"}
